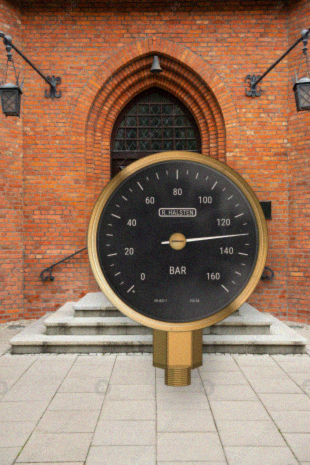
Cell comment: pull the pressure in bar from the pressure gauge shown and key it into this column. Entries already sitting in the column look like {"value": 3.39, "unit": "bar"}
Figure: {"value": 130, "unit": "bar"}
